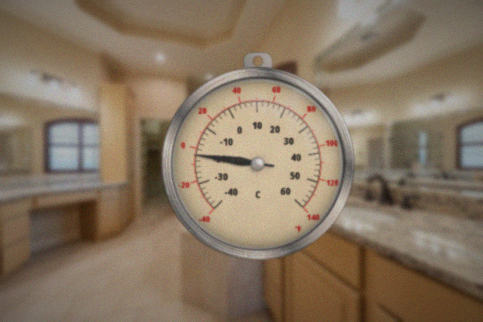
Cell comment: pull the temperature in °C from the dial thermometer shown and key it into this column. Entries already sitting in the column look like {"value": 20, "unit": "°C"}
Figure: {"value": -20, "unit": "°C"}
